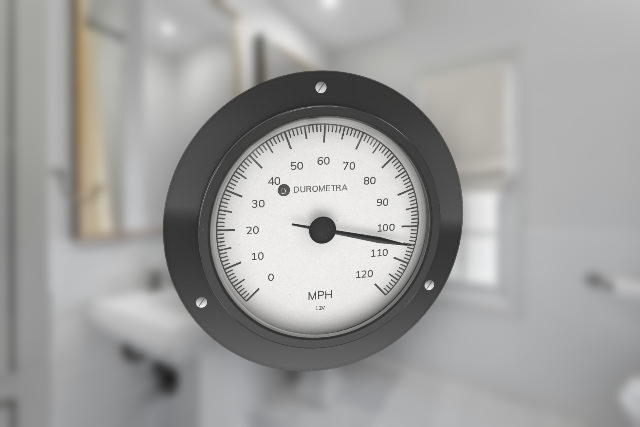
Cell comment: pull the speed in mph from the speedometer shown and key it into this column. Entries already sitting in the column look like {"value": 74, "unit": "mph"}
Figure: {"value": 105, "unit": "mph"}
